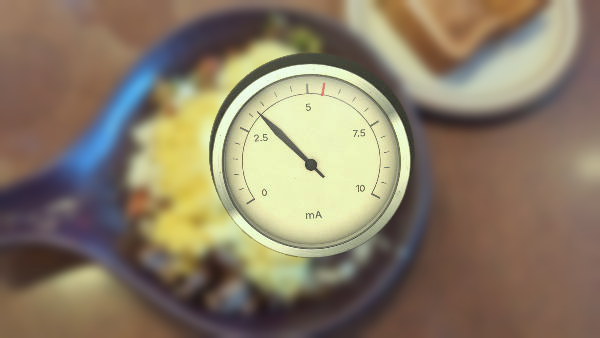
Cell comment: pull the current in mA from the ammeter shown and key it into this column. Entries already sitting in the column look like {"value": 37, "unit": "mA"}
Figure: {"value": 3.25, "unit": "mA"}
